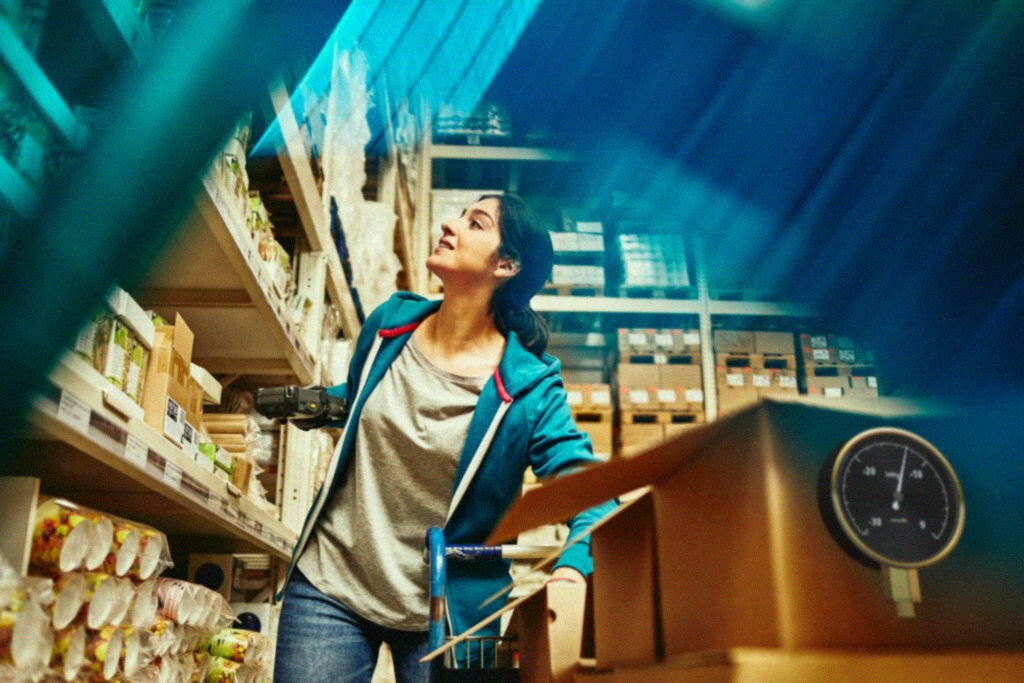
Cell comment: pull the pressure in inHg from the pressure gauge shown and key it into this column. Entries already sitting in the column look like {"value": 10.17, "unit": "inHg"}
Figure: {"value": -13, "unit": "inHg"}
